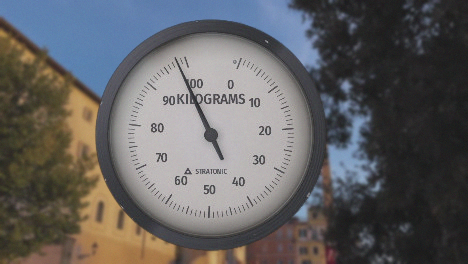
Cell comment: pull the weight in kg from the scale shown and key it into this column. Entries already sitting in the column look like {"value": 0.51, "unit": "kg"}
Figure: {"value": 98, "unit": "kg"}
